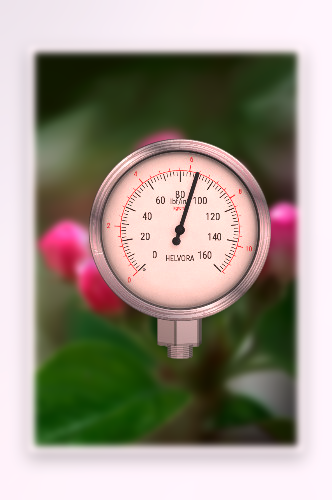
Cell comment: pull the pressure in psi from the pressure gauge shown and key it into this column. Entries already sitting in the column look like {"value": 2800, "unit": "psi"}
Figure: {"value": 90, "unit": "psi"}
